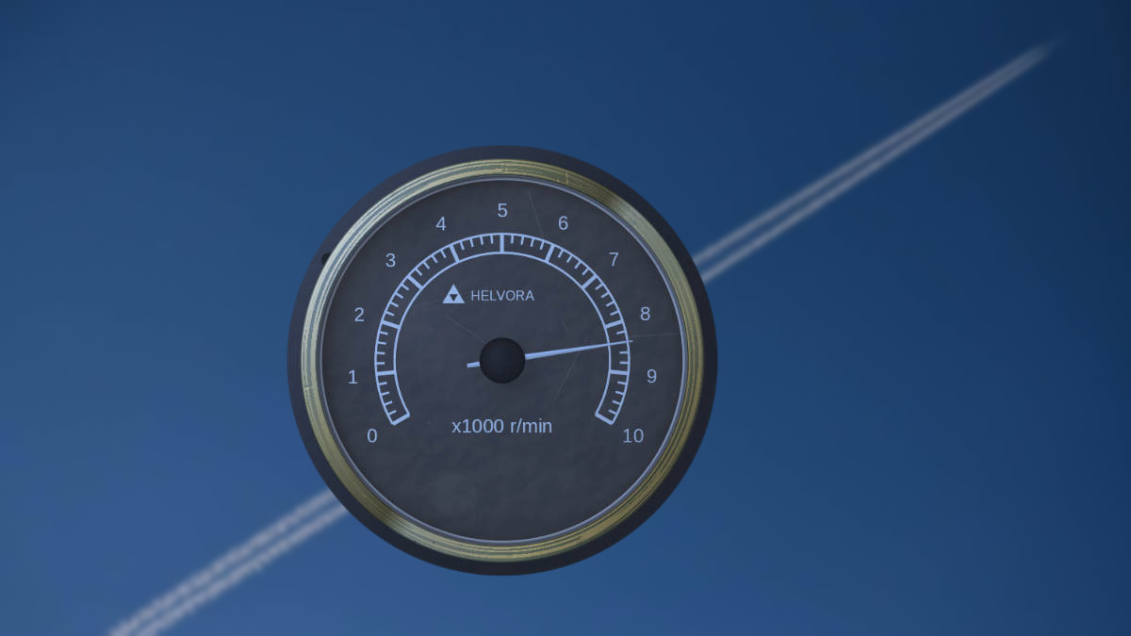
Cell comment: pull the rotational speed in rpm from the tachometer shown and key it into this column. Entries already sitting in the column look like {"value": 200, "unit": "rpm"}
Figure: {"value": 8400, "unit": "rpm"}
